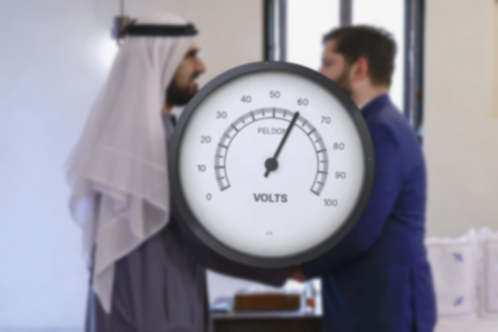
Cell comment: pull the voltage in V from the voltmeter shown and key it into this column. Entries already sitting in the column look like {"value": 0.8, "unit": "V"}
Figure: {"value": 60, "unit": "V"}
